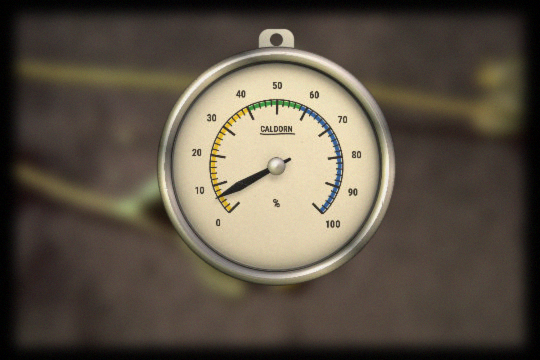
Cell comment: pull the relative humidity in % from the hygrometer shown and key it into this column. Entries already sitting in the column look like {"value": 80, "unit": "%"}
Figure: {"value": 6, "unit": "%"}
